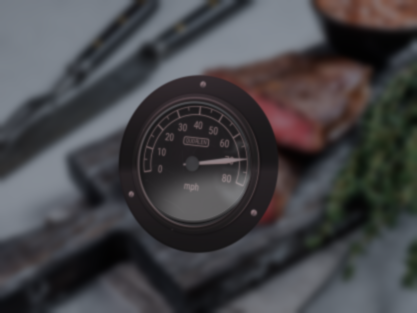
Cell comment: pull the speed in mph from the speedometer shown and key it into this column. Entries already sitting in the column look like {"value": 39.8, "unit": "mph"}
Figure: {"value": 70, "unit": "mph"}
